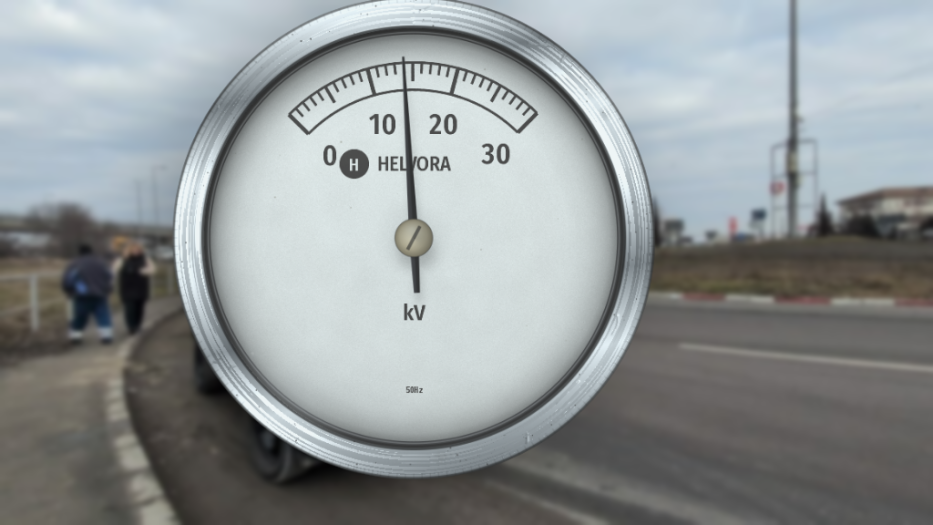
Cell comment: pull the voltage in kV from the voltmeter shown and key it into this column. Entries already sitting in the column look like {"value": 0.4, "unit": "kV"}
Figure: {"value": 14, "unit": "kV"}
